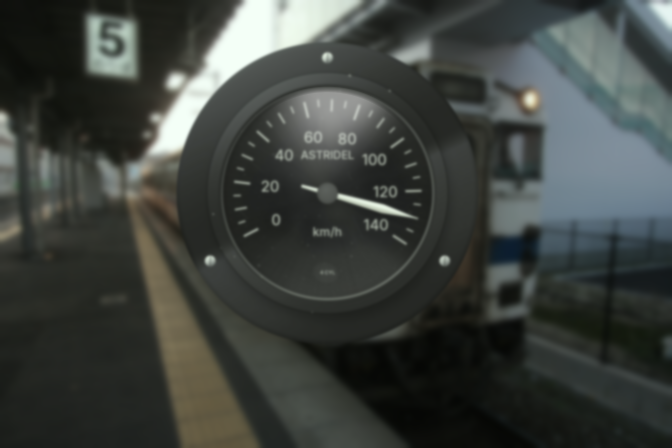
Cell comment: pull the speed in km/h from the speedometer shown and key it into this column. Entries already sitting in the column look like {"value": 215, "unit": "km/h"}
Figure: {"value": 130, "unit": "km/h"}
